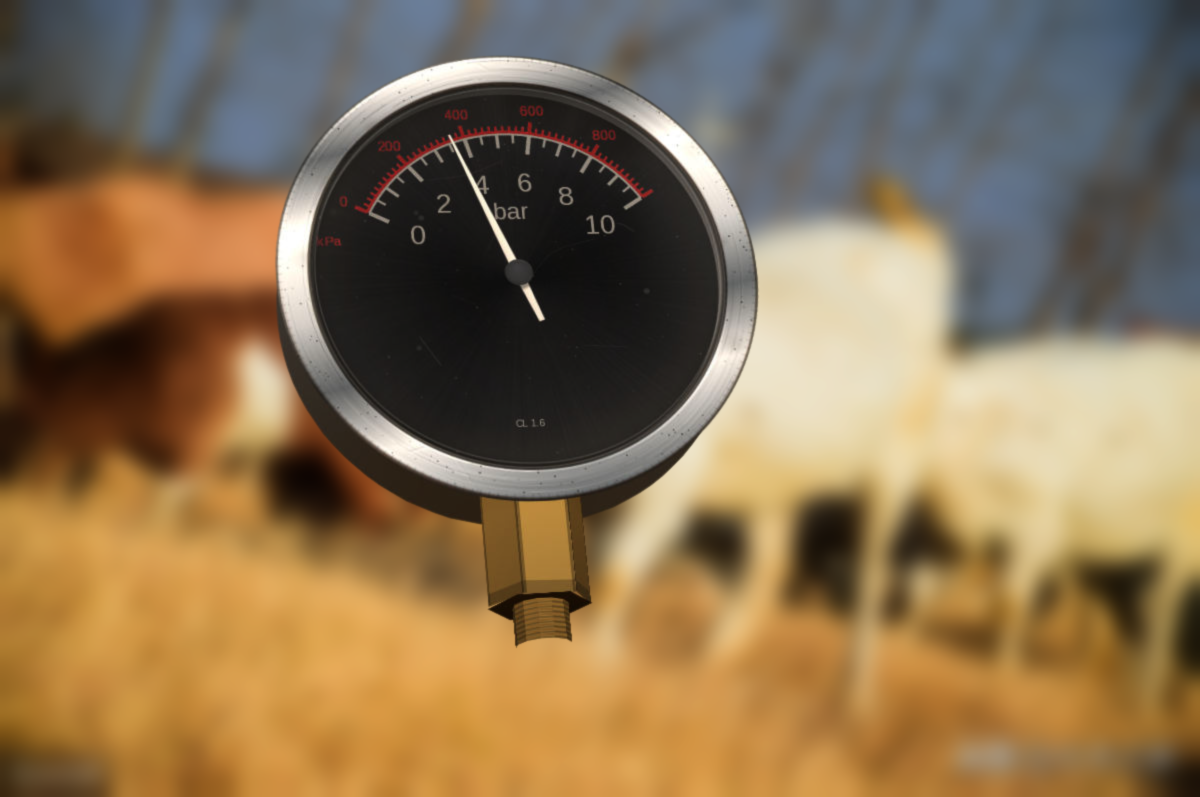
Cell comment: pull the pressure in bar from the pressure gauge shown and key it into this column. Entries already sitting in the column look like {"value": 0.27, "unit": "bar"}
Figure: {"value": 3.5, "unit": "bar"}
